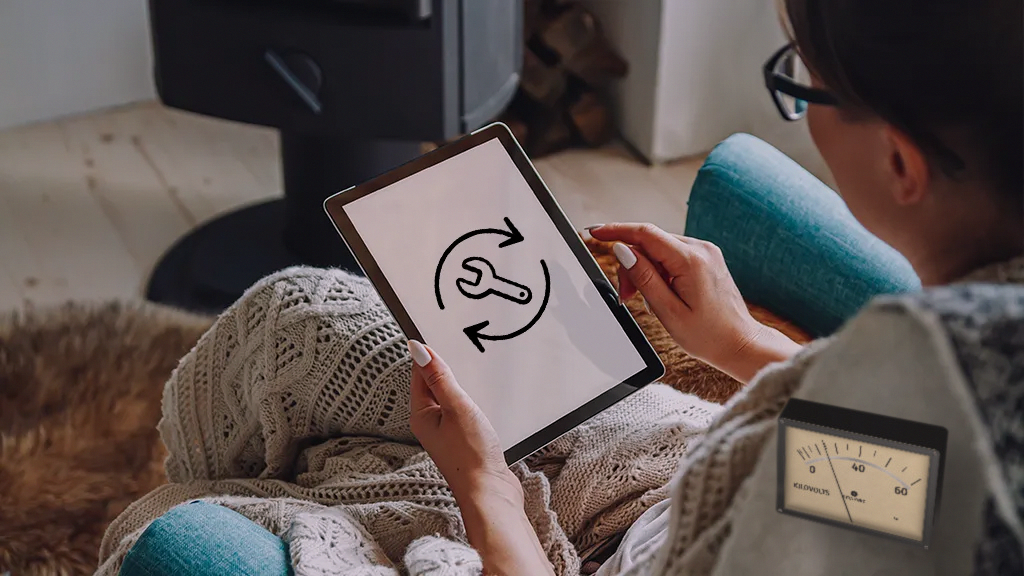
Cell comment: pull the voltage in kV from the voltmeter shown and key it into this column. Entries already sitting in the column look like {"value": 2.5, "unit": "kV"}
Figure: {"value": 25, "unit": "kV"}
